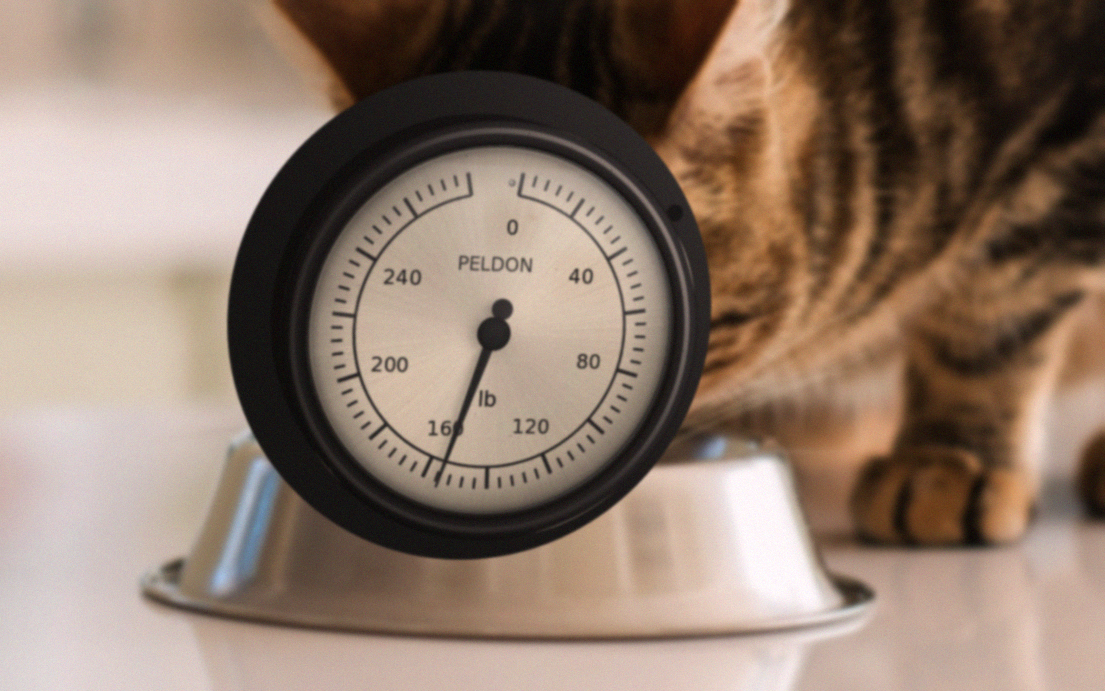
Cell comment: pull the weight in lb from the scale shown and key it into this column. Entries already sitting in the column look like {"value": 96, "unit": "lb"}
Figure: {"value": 156, "unit": "lb"}
